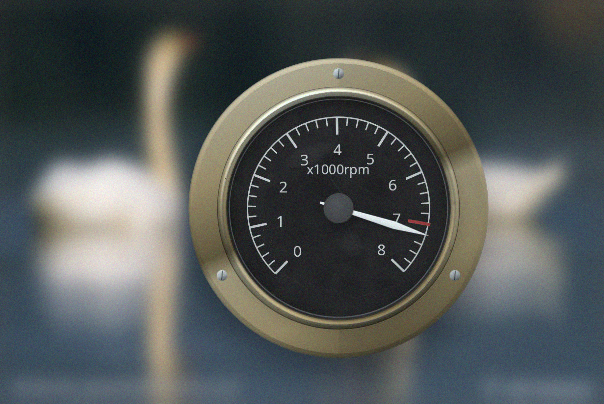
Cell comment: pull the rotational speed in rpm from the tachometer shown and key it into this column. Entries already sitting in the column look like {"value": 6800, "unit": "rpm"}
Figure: {"value": 7200, "unit": "rpm"}
